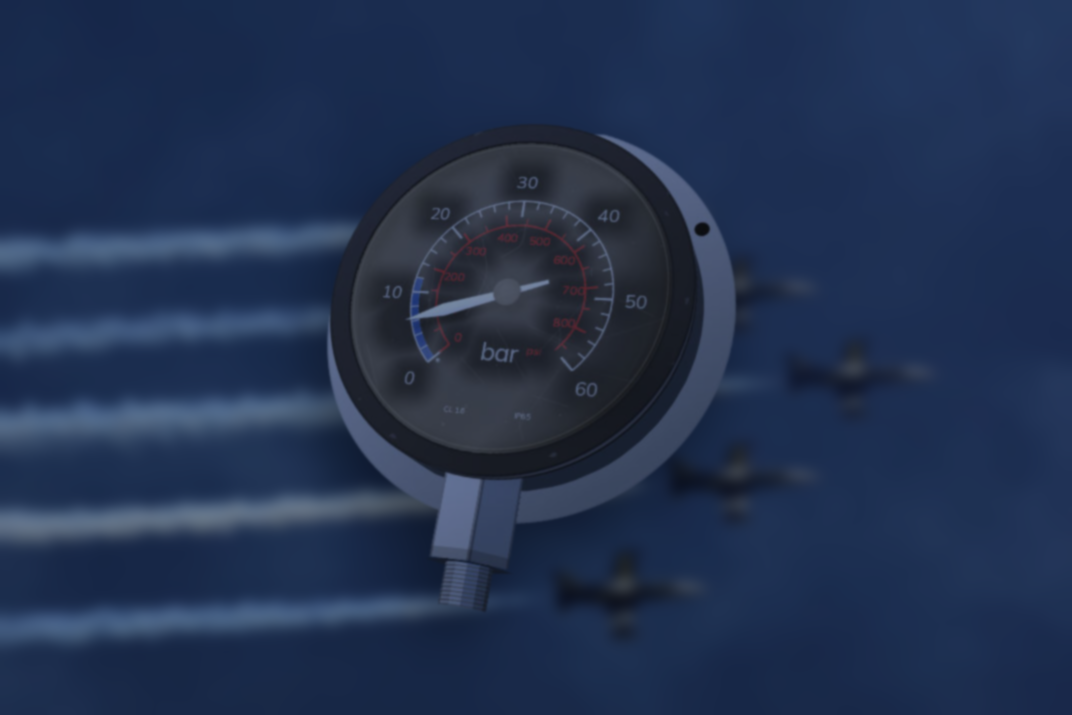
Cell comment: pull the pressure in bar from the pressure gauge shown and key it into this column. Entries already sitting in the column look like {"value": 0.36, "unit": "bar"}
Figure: {"value": 6, "unit": "bar"}
